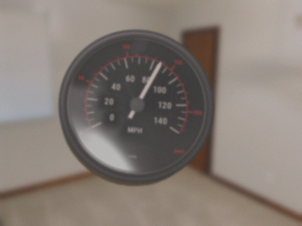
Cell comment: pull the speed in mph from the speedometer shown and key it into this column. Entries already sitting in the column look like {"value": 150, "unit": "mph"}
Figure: {"value": 85, "unit": "mph"}
